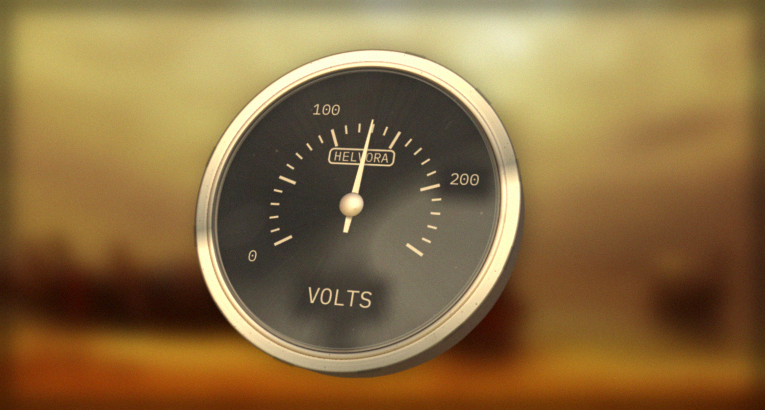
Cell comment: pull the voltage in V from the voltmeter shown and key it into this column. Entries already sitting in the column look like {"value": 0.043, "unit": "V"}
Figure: {"value": 130, "unit": "V"}
